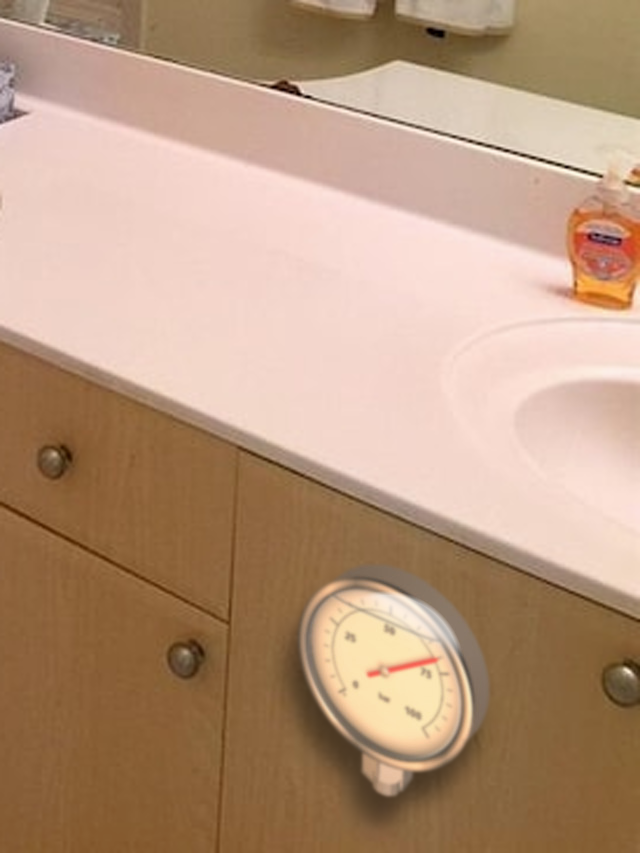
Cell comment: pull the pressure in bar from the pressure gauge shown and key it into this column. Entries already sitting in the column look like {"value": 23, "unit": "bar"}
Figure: {"value": 70, "unit": "bar"}
